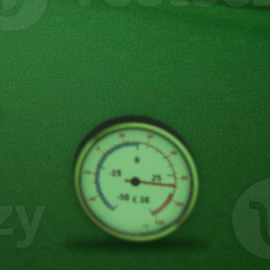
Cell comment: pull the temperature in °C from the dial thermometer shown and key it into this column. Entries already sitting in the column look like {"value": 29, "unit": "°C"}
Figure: {"value": 30, "unit": "°C"}
